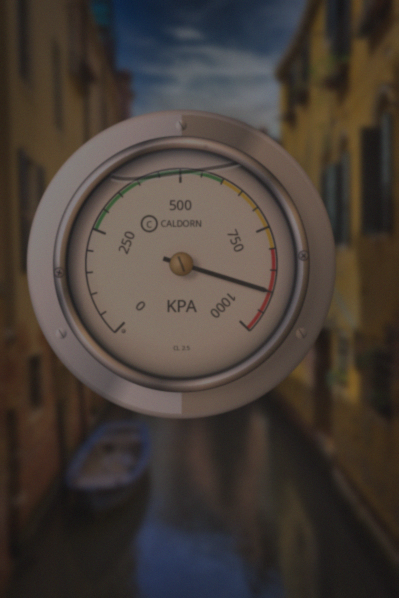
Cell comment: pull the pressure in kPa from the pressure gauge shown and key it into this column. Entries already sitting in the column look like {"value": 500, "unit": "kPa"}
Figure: {"value": 900, "unit": "kPa"}
